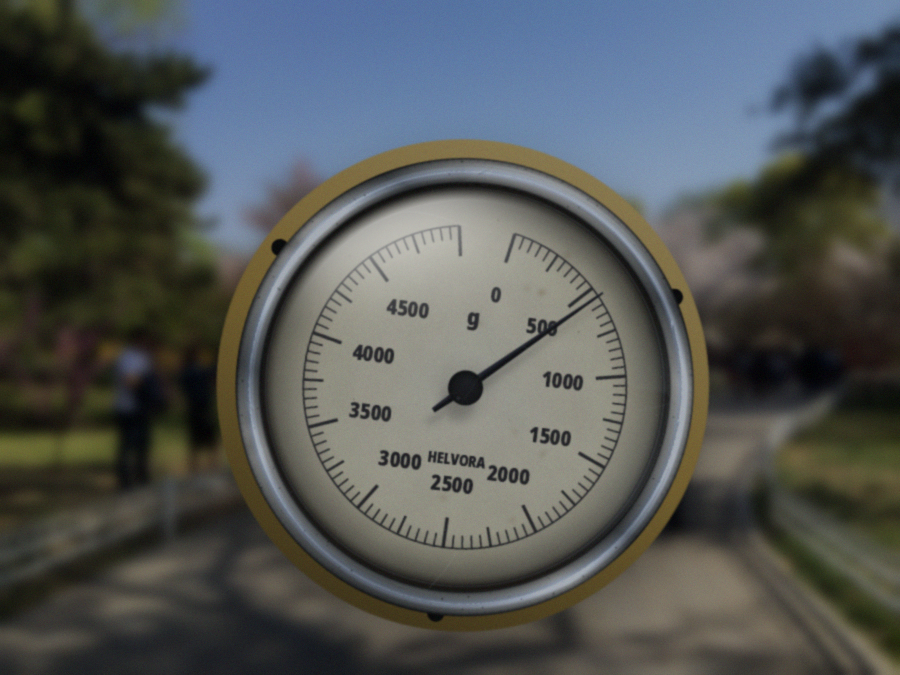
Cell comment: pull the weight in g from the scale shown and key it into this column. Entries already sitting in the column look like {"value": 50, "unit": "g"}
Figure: {"value": 550, "unit": "g"}
